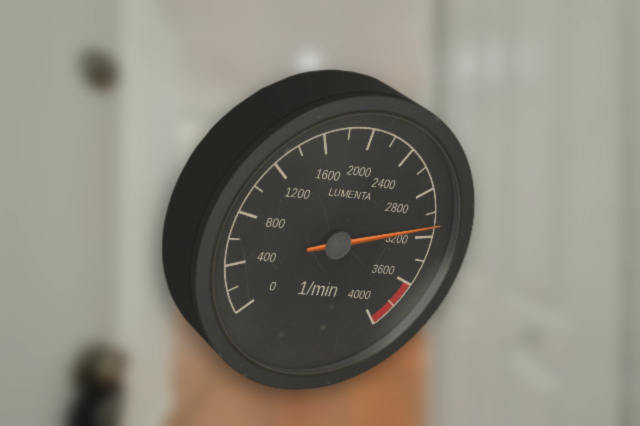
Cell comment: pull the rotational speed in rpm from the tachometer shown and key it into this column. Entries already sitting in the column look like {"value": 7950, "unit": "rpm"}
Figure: {"value": 3100, "unit": "rpm"}
